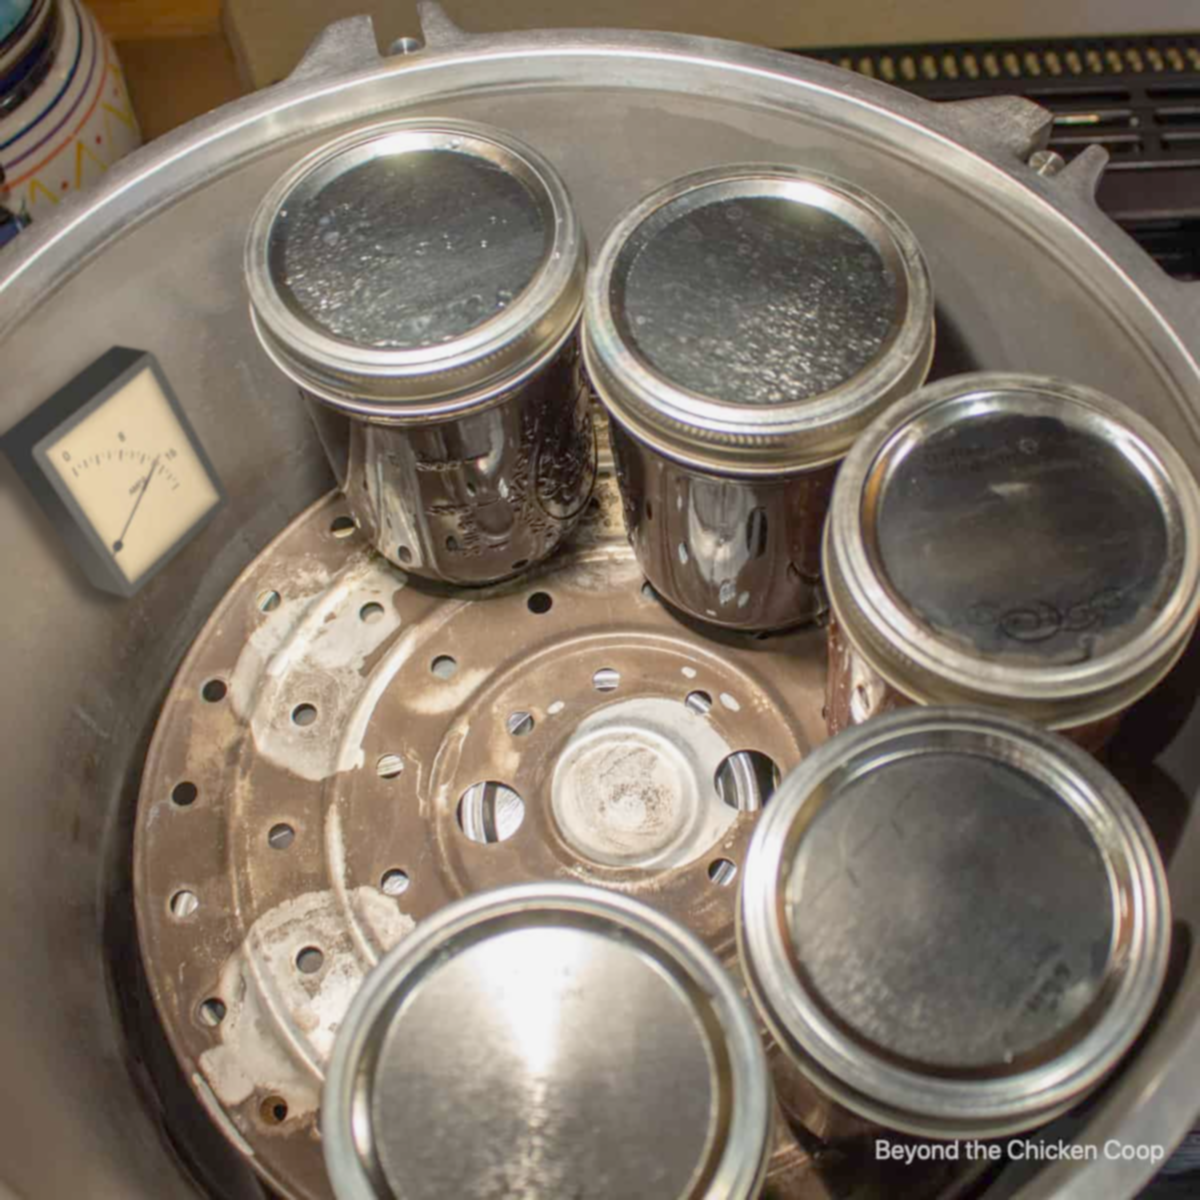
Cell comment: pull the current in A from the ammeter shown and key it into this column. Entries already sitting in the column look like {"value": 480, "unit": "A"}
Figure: {"value": 14, "unit": "A"}
